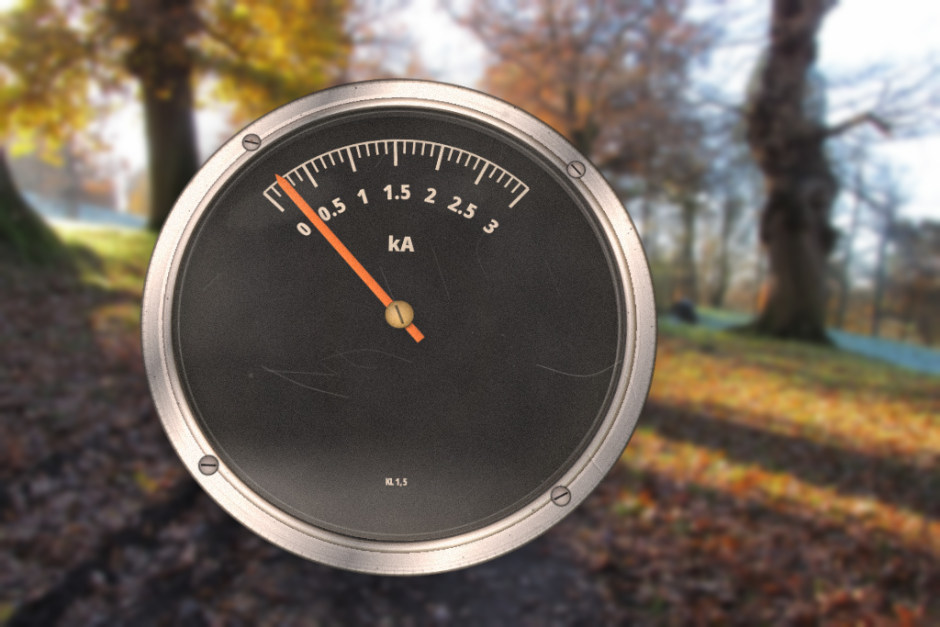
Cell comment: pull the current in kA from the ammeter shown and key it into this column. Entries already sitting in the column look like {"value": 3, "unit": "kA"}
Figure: {"value": 0.2, "unit": "kA"}
